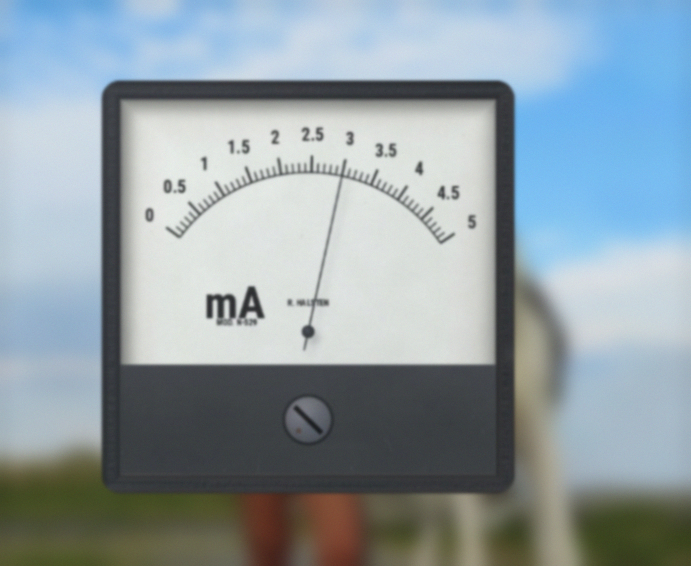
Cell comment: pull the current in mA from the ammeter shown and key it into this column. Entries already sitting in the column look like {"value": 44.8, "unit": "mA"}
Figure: {"value": 3, "unit": "mA"}
